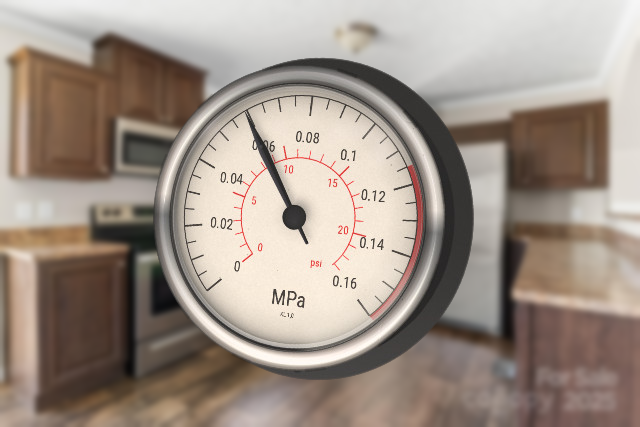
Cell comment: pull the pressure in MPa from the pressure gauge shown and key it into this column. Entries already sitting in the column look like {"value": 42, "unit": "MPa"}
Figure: {"value": 0.06, "unit": "MPa"}
